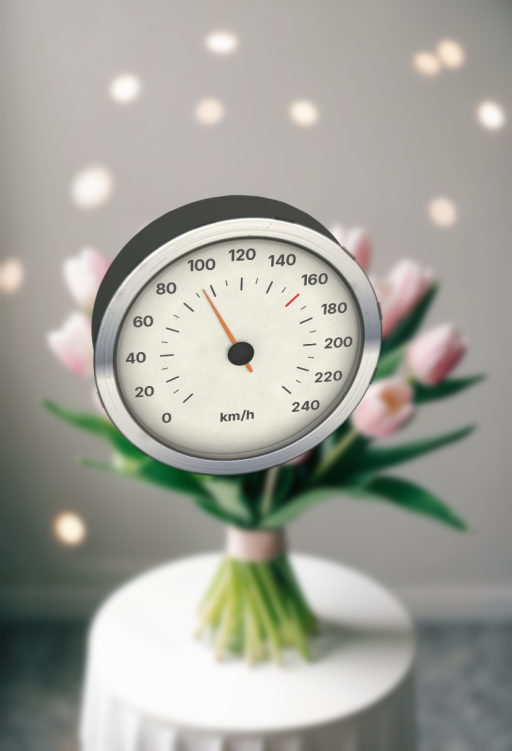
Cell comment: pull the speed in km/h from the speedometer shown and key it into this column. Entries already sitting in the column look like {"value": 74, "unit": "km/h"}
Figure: {"value": 95, "unit": "km/h"}
